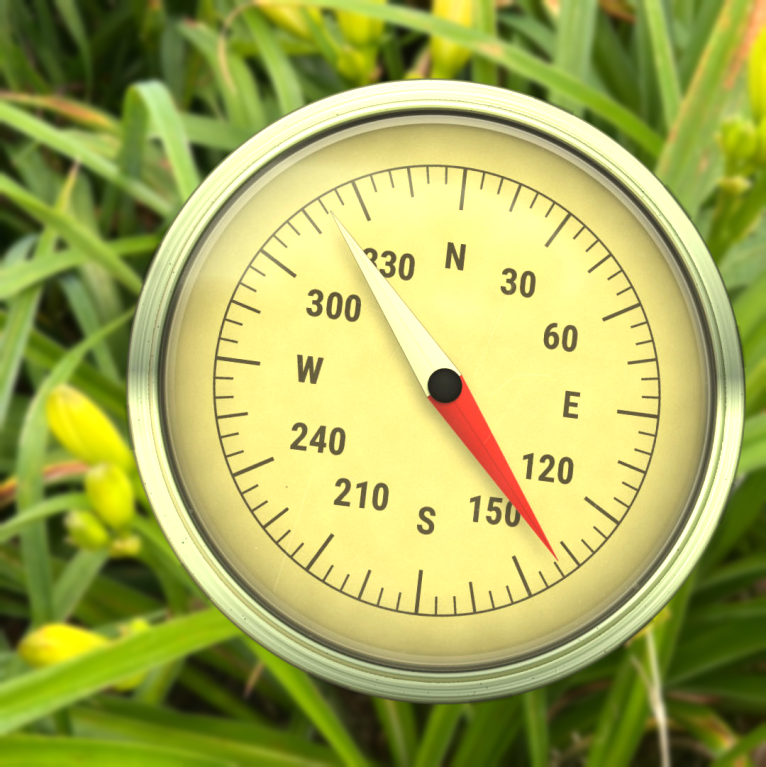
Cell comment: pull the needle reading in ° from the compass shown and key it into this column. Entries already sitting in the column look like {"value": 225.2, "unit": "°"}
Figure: {"value": 140, "unit": "°"}
